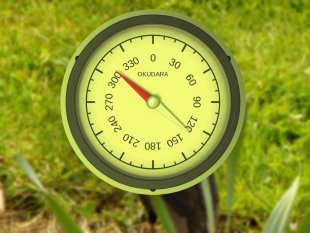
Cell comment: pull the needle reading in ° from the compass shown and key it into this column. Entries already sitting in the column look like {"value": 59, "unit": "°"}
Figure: {"value": 310, "unit": "°"}
